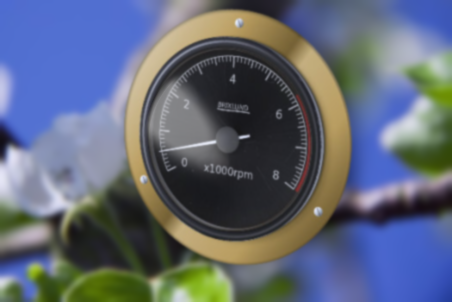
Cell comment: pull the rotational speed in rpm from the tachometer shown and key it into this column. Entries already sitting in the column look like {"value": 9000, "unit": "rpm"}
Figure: {"value": 500, "unit": "rpm"}
